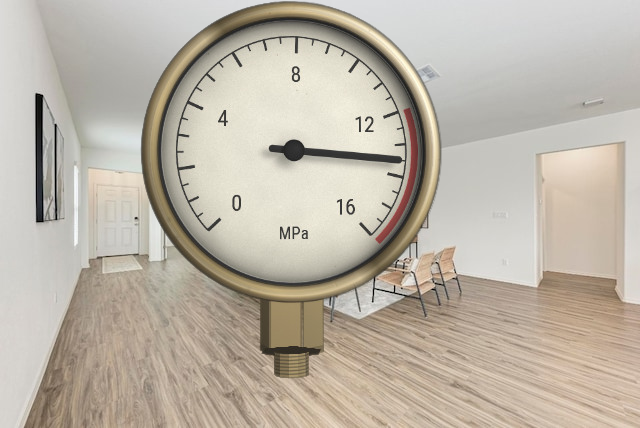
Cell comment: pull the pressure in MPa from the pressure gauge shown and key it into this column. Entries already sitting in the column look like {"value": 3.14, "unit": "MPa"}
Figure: {"value": 13.5, "unit": "MPa"}
